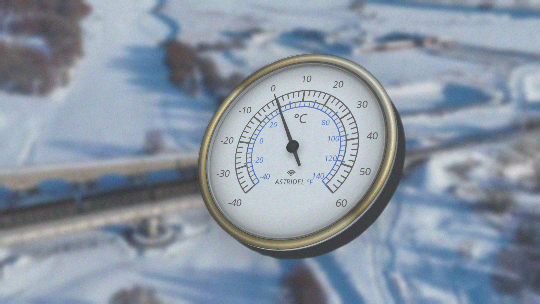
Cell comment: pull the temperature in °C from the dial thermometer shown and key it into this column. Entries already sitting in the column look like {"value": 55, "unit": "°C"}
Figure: {"value": 0, "unit": "°C"}
